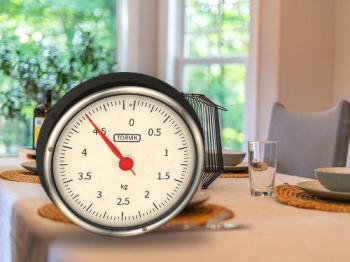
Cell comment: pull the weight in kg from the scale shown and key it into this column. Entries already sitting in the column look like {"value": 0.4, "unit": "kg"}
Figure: {"value": 4.5, "unit": "kg"}
